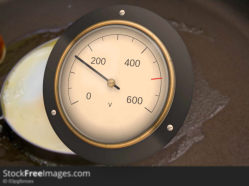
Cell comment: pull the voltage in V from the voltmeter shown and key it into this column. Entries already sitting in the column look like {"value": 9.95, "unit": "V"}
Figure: {"value": 150, "unit": "V"}
